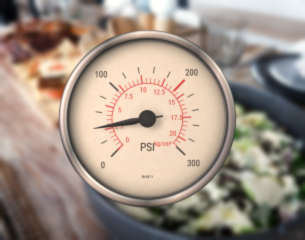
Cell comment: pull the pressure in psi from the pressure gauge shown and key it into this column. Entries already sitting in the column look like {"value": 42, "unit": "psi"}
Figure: {"value": 40, "unit": "psi"}
